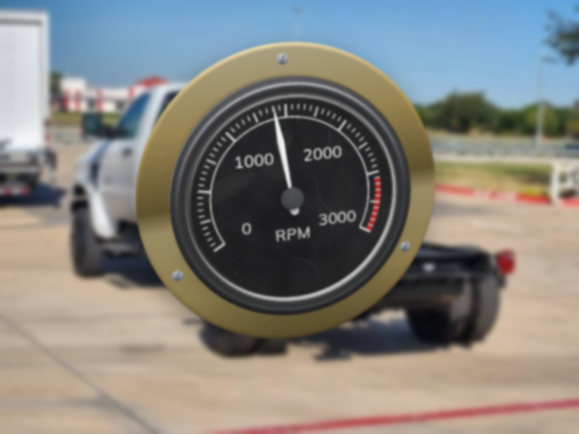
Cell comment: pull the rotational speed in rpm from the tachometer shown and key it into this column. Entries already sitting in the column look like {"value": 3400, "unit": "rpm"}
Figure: {"value": 1400, "unit": "rpm"}
